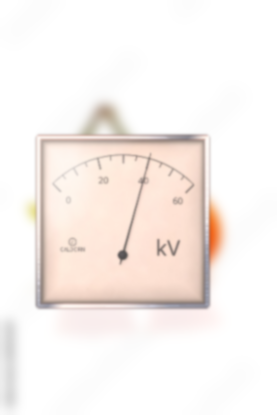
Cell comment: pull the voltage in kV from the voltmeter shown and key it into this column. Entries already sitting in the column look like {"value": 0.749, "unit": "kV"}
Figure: {"value": 40, "unit": "kV"}
